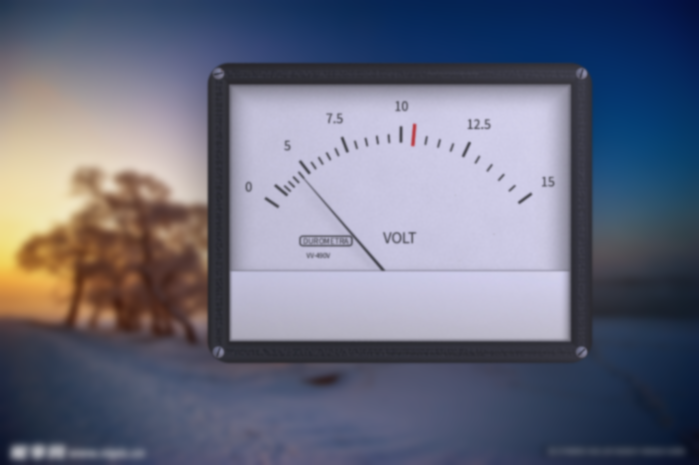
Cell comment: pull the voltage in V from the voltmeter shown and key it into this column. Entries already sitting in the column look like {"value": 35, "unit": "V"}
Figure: {"value": 4.5, "unit": "V"}
